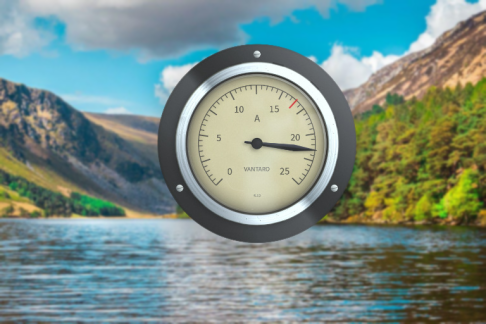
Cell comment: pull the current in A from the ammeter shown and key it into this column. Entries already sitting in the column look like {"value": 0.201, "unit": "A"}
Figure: {"value": 21.5, "unit": "A"}
